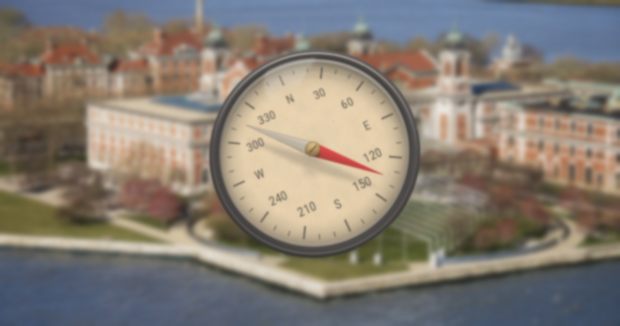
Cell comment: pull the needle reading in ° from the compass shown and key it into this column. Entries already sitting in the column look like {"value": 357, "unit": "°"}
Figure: {"value": 135, "unit": "°"}
